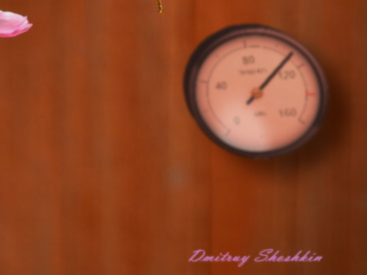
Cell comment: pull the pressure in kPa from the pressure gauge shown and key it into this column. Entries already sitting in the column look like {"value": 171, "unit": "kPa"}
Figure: {"value": 110, "unit": "kPa"}
